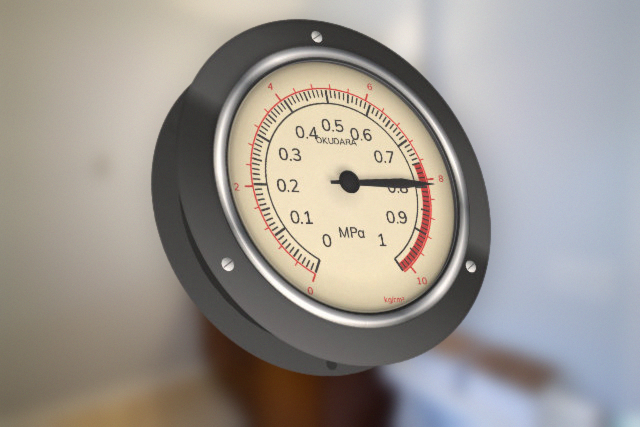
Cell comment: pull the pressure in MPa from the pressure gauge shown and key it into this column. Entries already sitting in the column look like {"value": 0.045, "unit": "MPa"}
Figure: {"value": 0.8, "unit": "MPa"}
